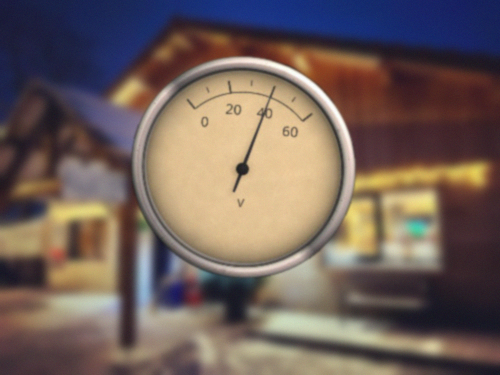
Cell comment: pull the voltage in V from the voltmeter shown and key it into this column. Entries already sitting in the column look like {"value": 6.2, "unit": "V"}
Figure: {"value": 40, "unit": "V"}
